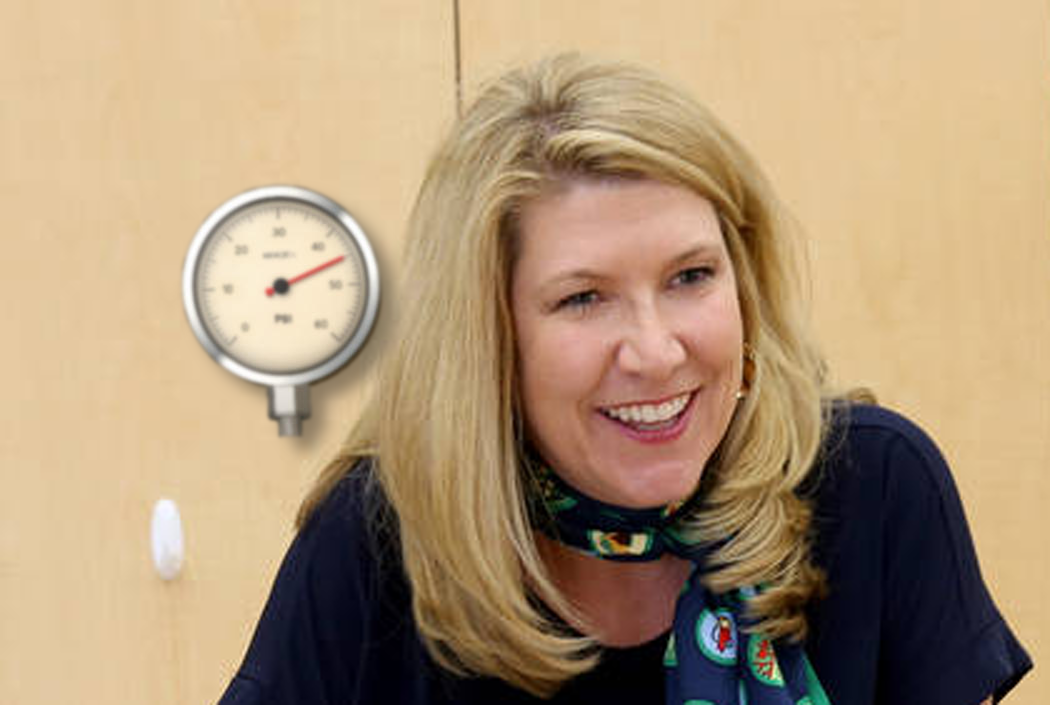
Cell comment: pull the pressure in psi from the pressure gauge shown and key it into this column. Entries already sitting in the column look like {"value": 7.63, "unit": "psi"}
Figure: {"value": 45, "unit": "psi"}
